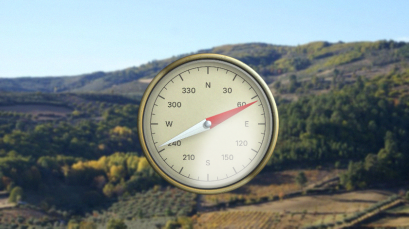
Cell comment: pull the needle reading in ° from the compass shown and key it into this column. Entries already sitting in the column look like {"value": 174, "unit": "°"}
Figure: {"value": 65, "unit": "°"}
